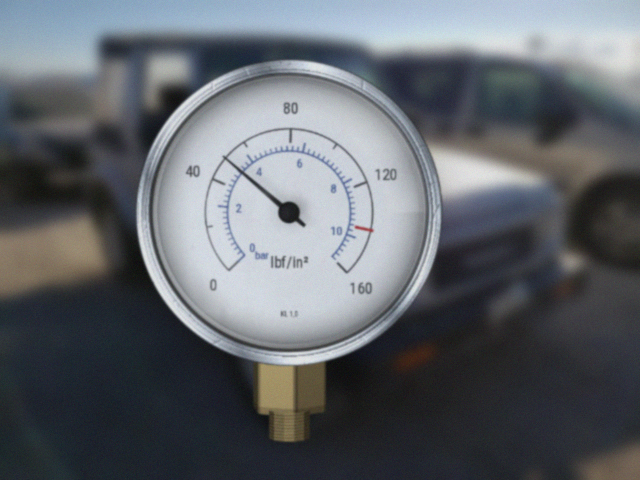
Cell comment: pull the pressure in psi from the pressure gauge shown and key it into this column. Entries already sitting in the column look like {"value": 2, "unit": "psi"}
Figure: {"value": 50, "unit": "psi"}
